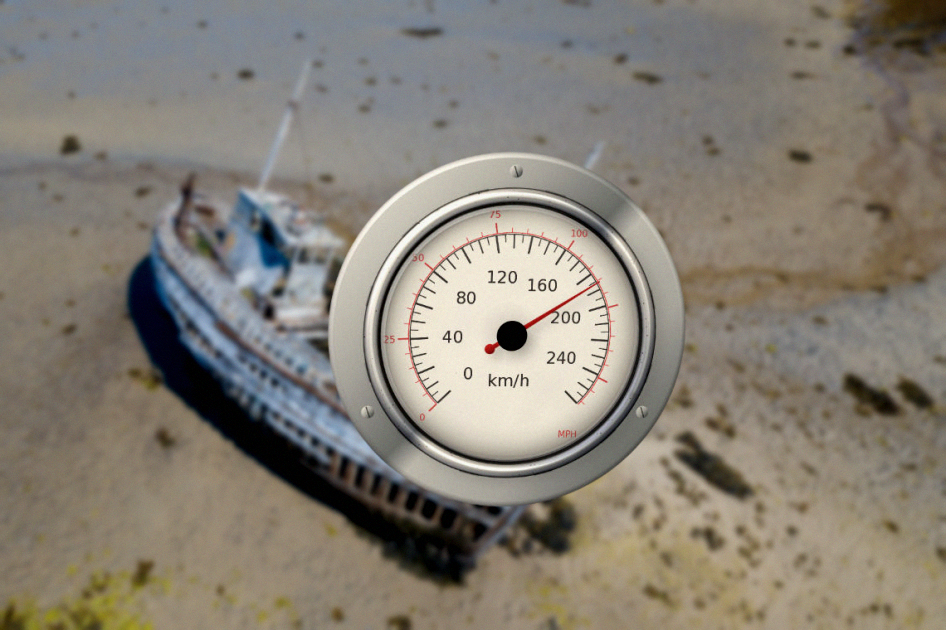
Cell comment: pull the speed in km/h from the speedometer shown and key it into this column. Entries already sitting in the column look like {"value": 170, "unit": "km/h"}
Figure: {"value": 185, "unit": "km/h"}
